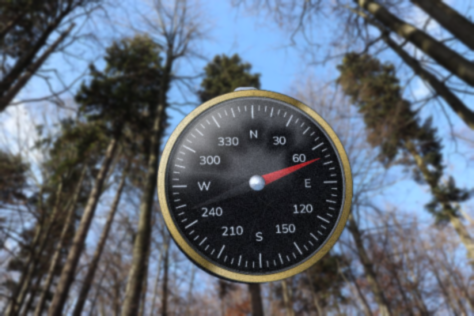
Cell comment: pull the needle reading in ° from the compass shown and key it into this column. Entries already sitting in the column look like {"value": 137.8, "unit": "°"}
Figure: {"value": 70, "unit": "°"}
